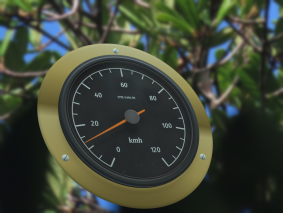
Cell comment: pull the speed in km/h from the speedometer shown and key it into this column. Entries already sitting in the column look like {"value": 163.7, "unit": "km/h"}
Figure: {"value": 12.5, "unit": "km/h"}
